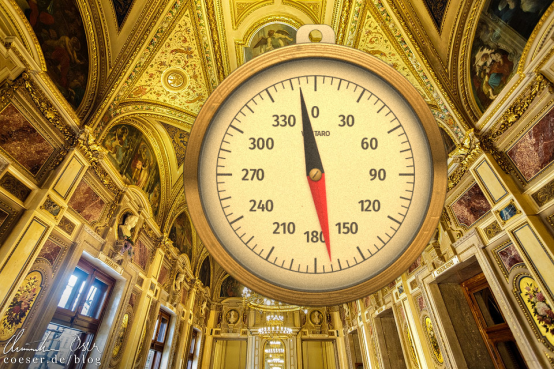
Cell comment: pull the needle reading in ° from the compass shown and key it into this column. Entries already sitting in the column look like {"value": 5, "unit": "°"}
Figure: {"value": 170, "unit": "°"}
